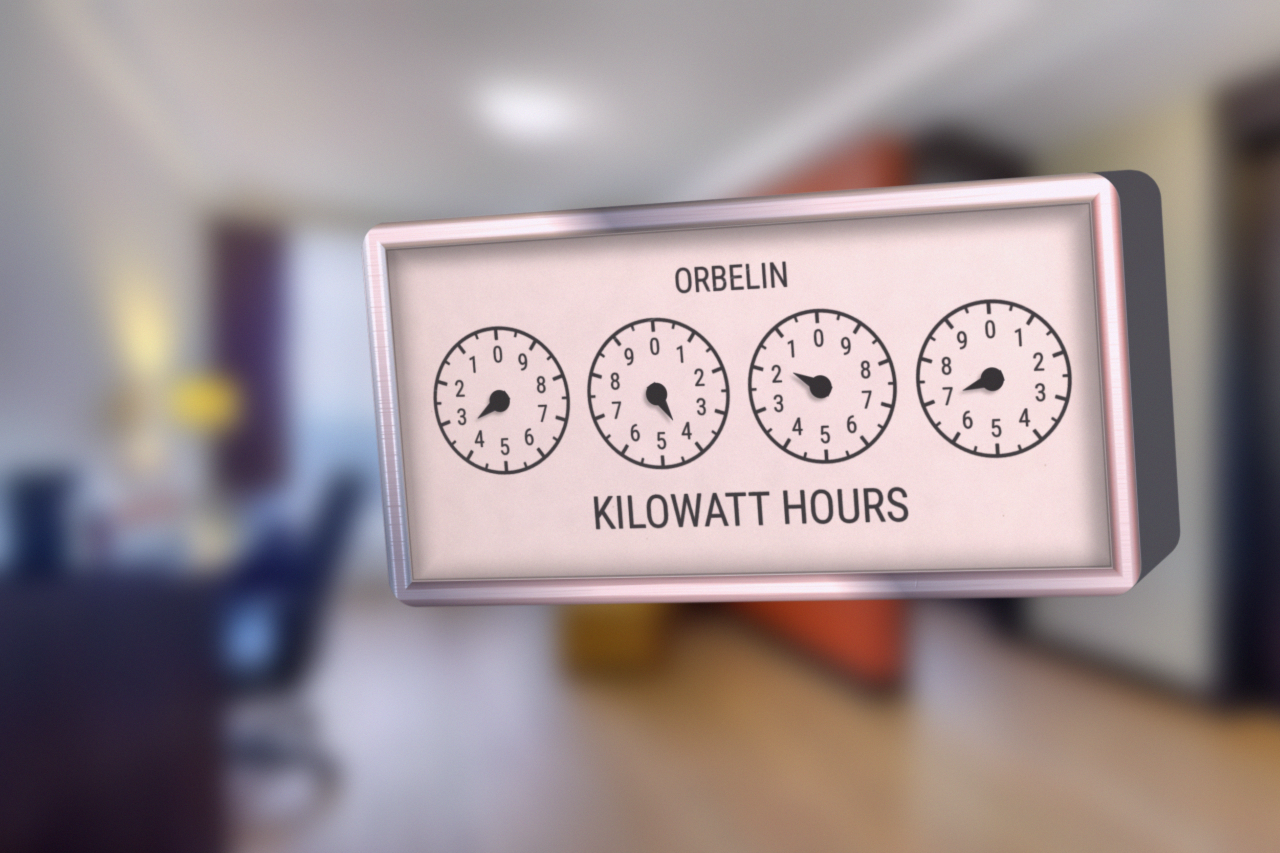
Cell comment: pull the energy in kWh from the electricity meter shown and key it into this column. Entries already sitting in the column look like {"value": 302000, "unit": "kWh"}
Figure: {"value": 3417, "unit": "kWh"}
